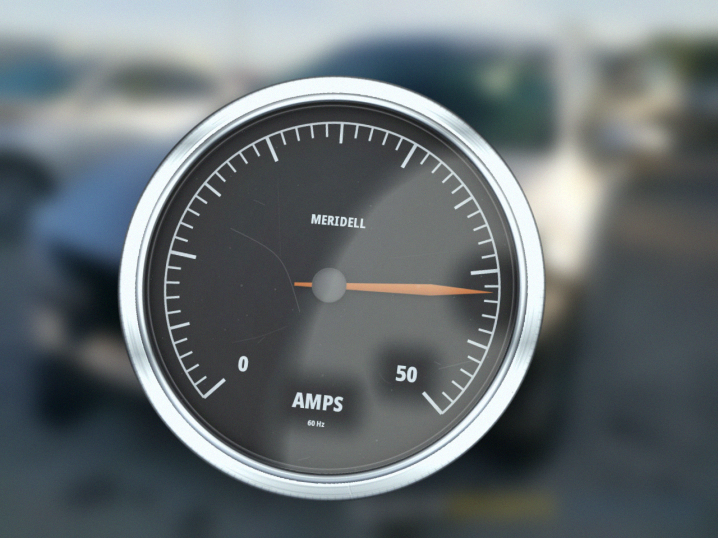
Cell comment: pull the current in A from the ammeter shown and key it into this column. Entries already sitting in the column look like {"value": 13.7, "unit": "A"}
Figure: {"value": 41.5, "unit": "A"}
